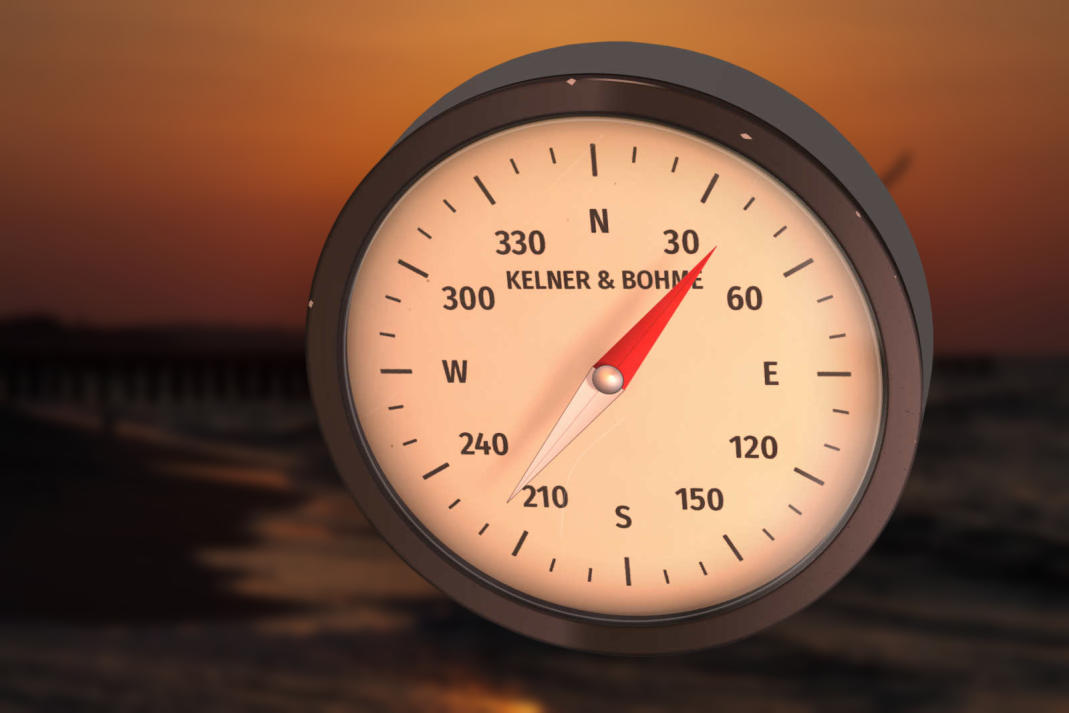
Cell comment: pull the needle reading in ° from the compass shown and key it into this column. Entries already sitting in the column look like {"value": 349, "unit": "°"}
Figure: {"value": 40, "unit": "°"}
